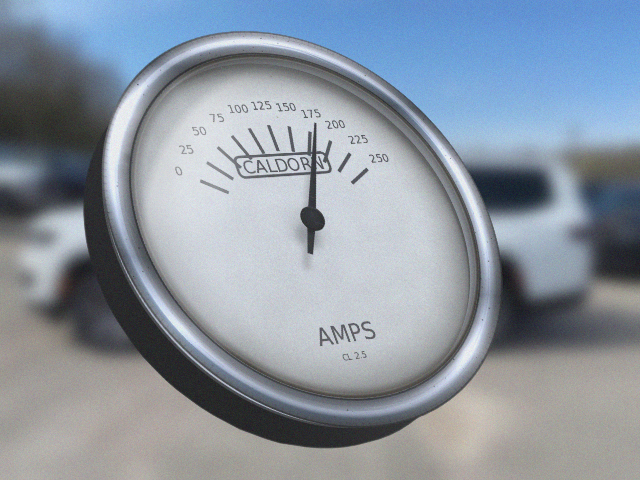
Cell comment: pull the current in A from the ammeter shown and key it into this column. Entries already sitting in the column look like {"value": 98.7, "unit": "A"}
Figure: {"value": 175, "unit": "A"}
